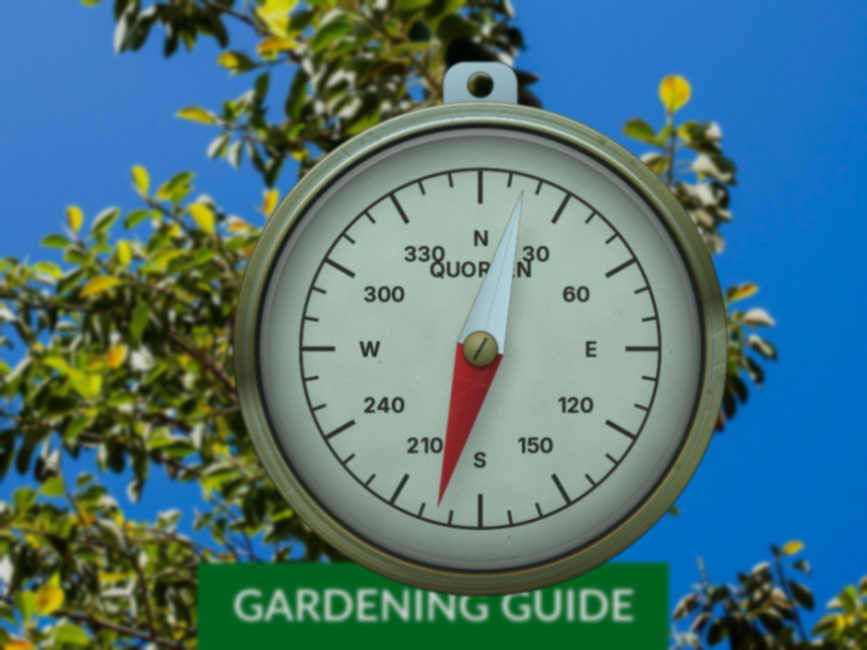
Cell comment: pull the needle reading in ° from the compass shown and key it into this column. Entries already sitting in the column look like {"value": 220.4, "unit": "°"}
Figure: {"value": 195, "unit": "°"}
